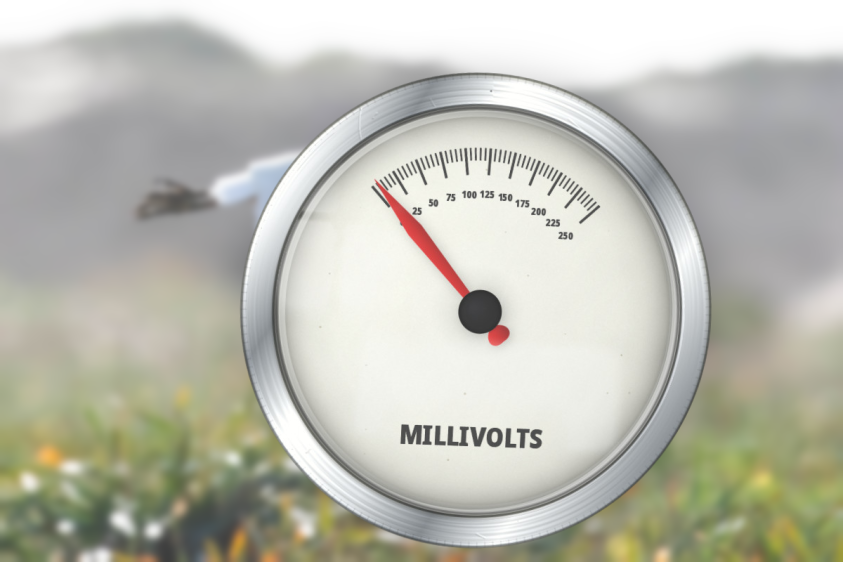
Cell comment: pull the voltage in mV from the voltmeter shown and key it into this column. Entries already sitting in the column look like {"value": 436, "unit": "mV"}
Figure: {"value": 5, "unit": "mV"}
